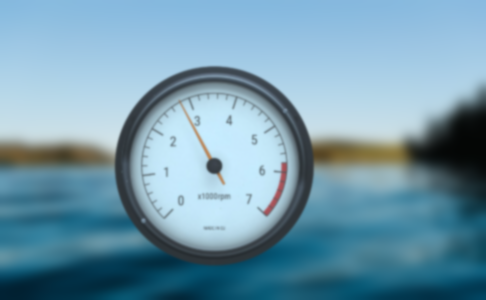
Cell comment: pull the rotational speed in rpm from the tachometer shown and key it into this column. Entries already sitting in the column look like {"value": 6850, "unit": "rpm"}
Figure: {"value": 2800, "unit": "rpm"}
